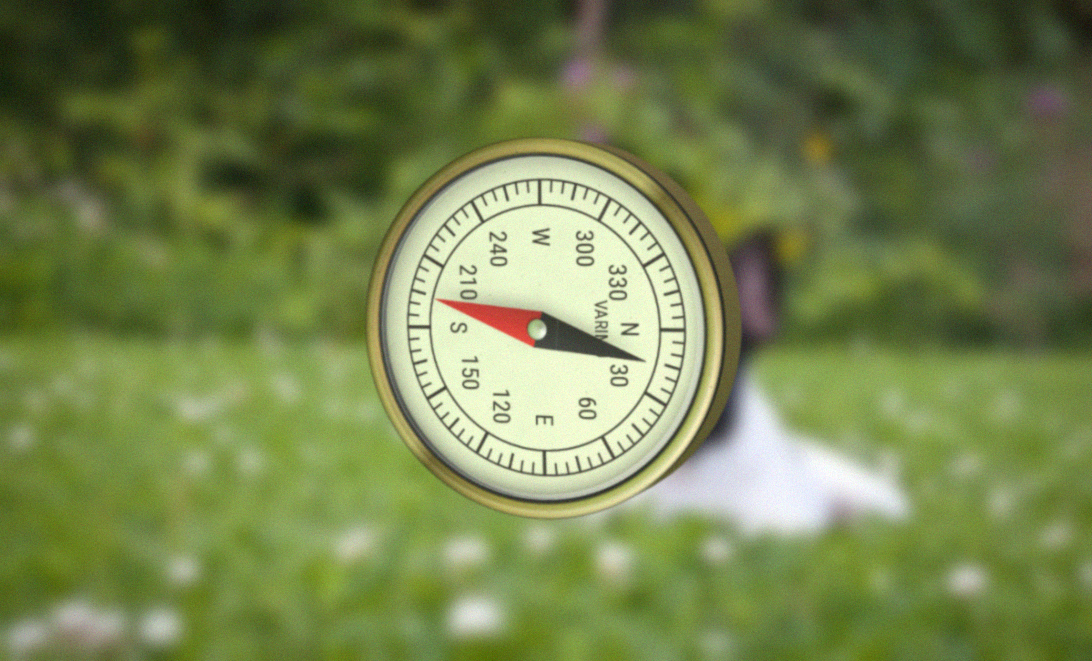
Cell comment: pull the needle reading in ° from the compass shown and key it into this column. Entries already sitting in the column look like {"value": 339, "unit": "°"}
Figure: {"value": 195, "unit": "°"}
